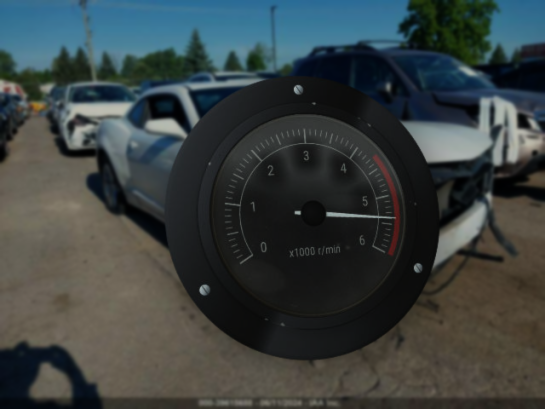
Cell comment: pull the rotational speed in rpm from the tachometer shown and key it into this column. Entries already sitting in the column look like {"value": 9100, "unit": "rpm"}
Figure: {"value": 5400, "unit": "rpm"}
